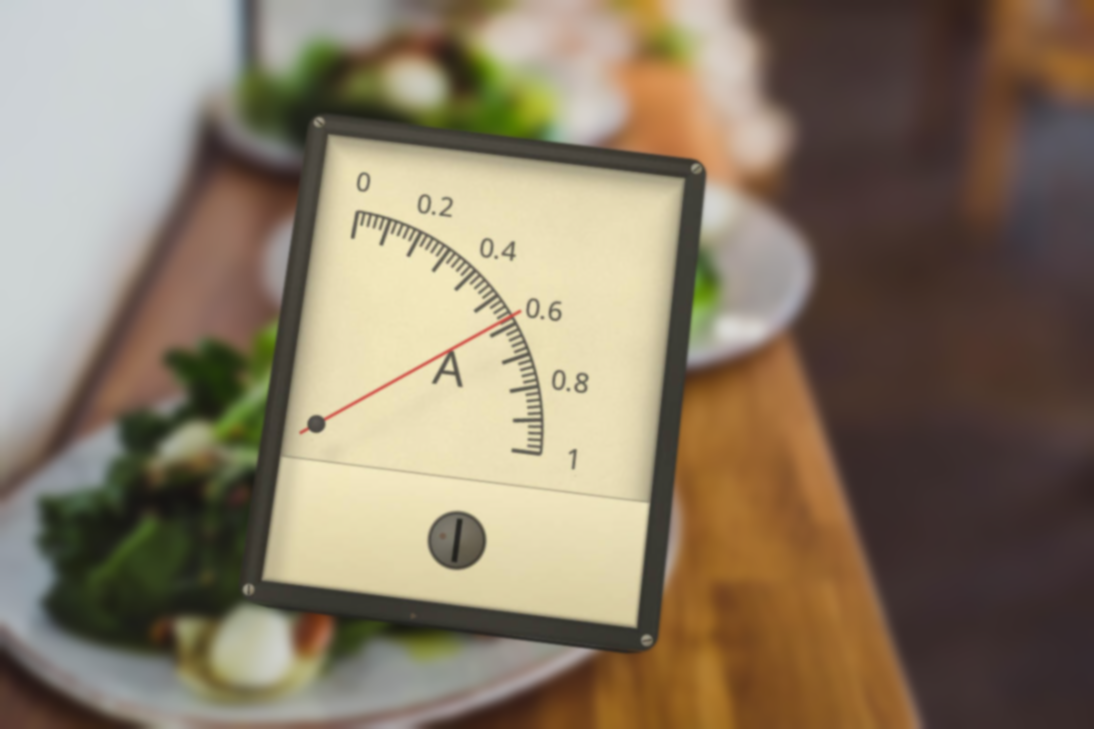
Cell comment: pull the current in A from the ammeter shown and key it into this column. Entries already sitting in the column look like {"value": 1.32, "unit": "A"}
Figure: {"value": 0.58, "unit": "A"}
